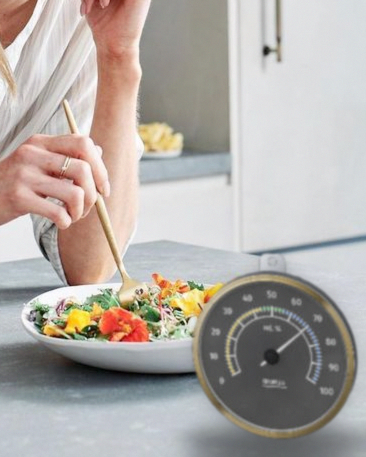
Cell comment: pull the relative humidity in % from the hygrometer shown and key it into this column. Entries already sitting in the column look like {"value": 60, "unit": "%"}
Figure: {"value": 70, "unit": "%"}
